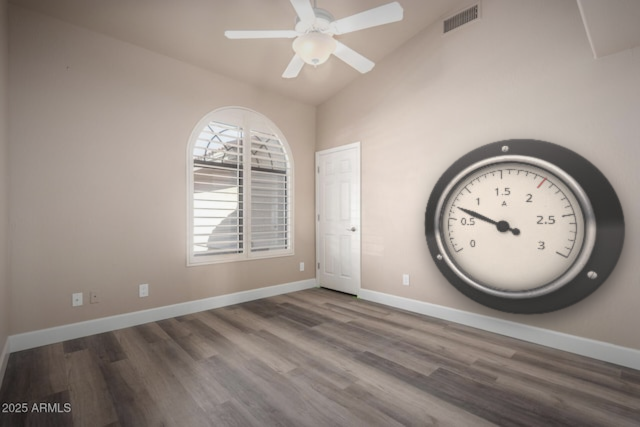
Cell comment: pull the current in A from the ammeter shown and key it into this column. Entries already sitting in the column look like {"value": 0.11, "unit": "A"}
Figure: {"value": 0.7, "unit": "A"}
